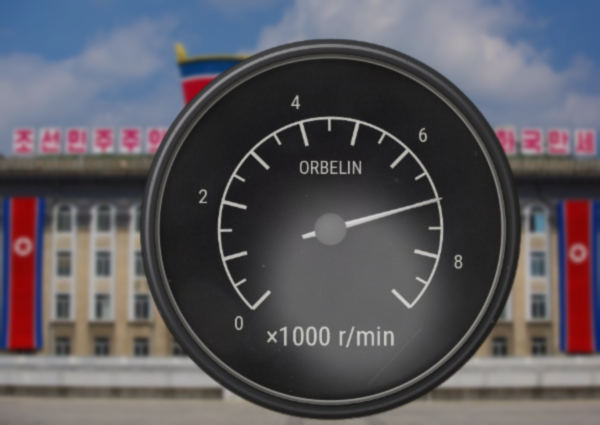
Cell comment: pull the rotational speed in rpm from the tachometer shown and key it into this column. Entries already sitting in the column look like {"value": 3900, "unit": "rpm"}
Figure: {"value": 7000, "unit": "rpm"}
